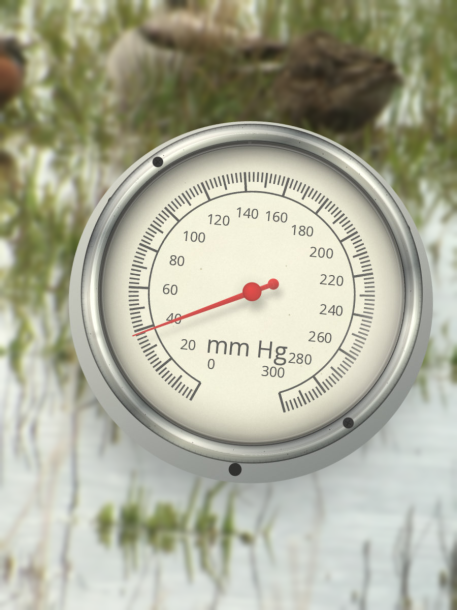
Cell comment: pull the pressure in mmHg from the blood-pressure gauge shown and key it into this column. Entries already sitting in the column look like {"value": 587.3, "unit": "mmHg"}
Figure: {"value": 38, "unit": "mmHg"}
